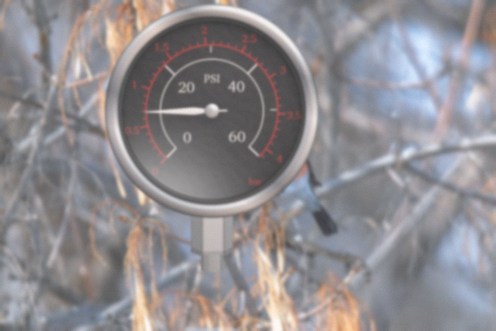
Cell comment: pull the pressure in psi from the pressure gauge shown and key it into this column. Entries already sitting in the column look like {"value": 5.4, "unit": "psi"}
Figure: {"value": 10, "unit": "psi"}
